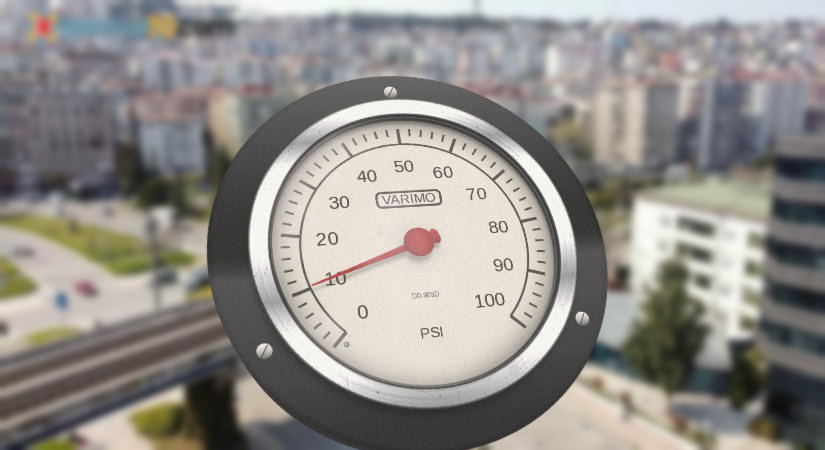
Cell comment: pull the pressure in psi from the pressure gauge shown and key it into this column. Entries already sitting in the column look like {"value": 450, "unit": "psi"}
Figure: {"value": 10, "unit": "psi"}
